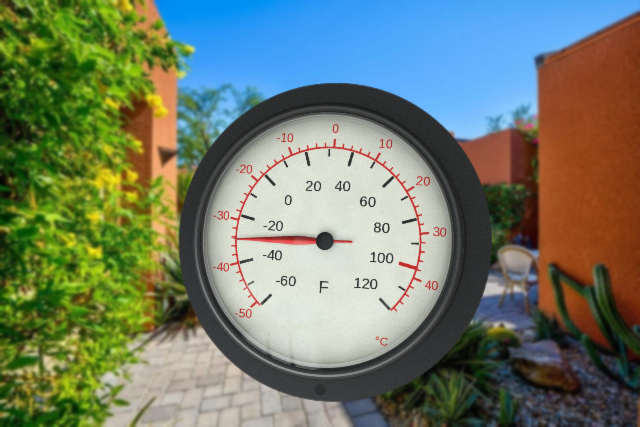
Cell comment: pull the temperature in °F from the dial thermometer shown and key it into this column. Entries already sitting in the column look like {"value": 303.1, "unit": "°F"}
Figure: {"value": -30, "unit": "°F"}
